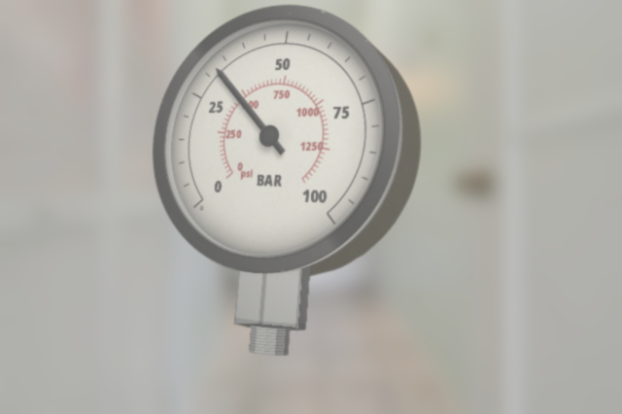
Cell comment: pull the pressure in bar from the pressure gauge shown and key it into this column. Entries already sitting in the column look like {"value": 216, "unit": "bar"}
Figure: {"value": 32.5, "unit": "bar"}
